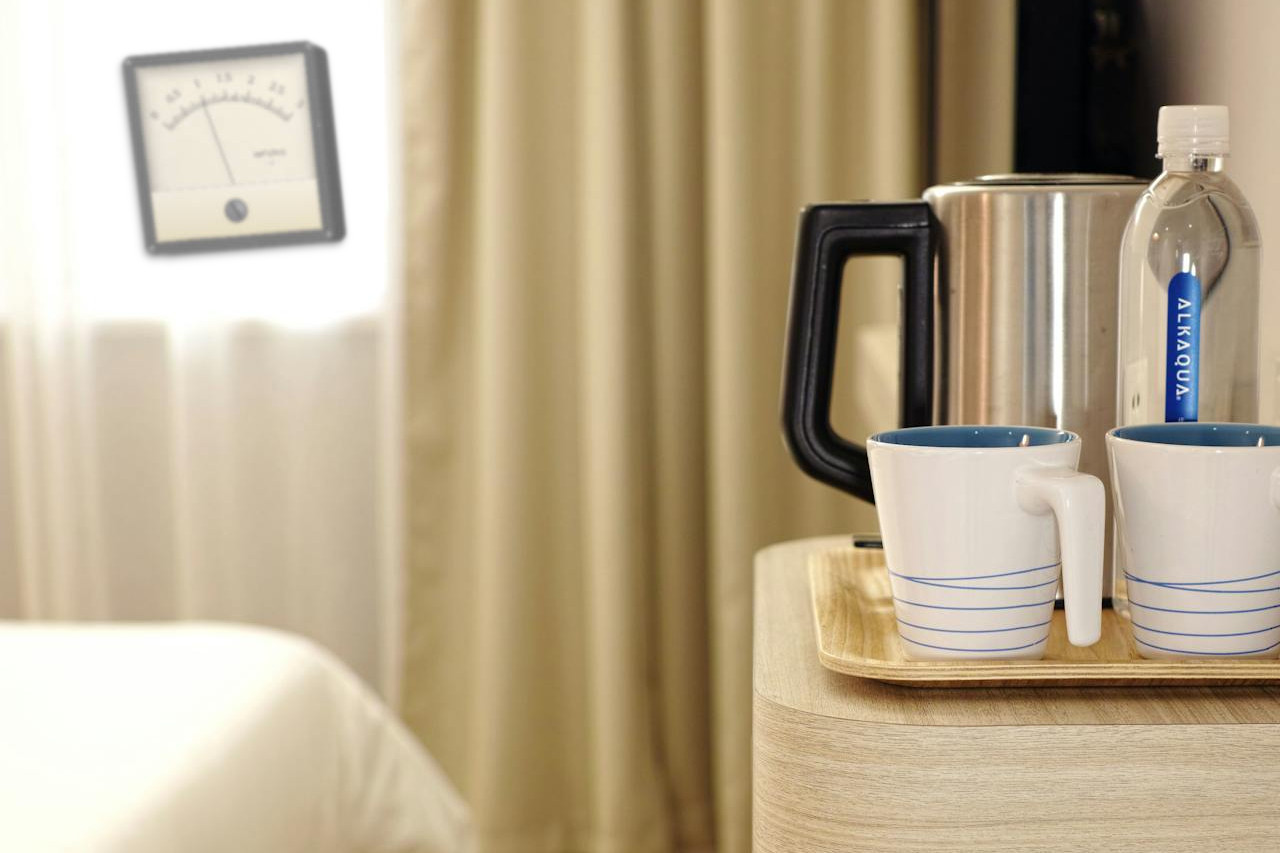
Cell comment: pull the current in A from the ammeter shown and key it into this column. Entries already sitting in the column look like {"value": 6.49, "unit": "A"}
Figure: {"value": 1, "unit": "A"}
